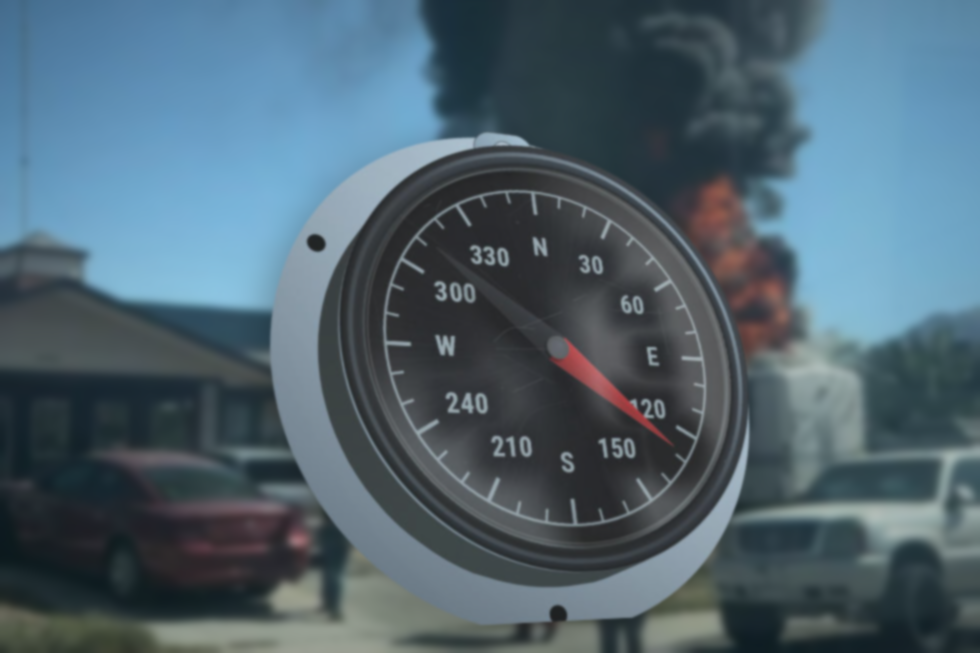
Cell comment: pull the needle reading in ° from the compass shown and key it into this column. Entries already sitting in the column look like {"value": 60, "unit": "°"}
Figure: {"value": 130, "unit": "°"}
